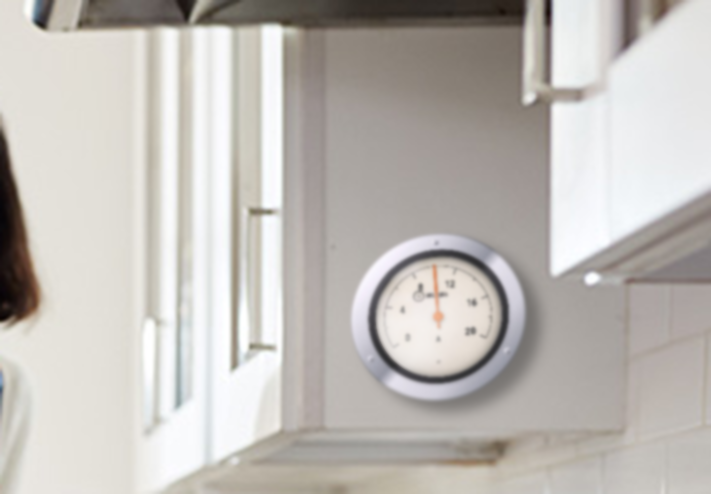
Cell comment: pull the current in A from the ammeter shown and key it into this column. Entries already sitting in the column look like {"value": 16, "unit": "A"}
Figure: {"value": 10, "unit": "A"}
